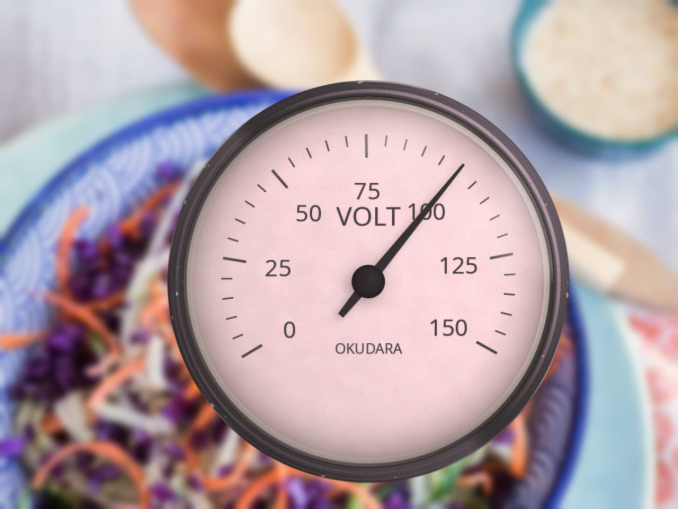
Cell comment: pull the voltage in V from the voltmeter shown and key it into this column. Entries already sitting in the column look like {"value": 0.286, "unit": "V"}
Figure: {"value": 100, "unit": "V"}
